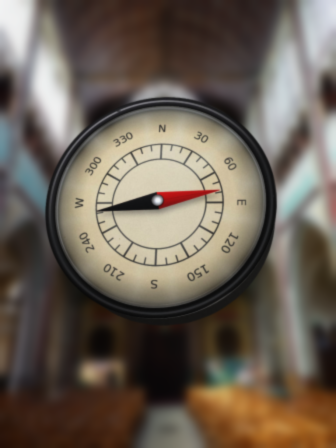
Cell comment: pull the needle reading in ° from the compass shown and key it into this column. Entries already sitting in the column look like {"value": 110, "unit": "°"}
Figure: {"value": 80, "unit": "°"}
